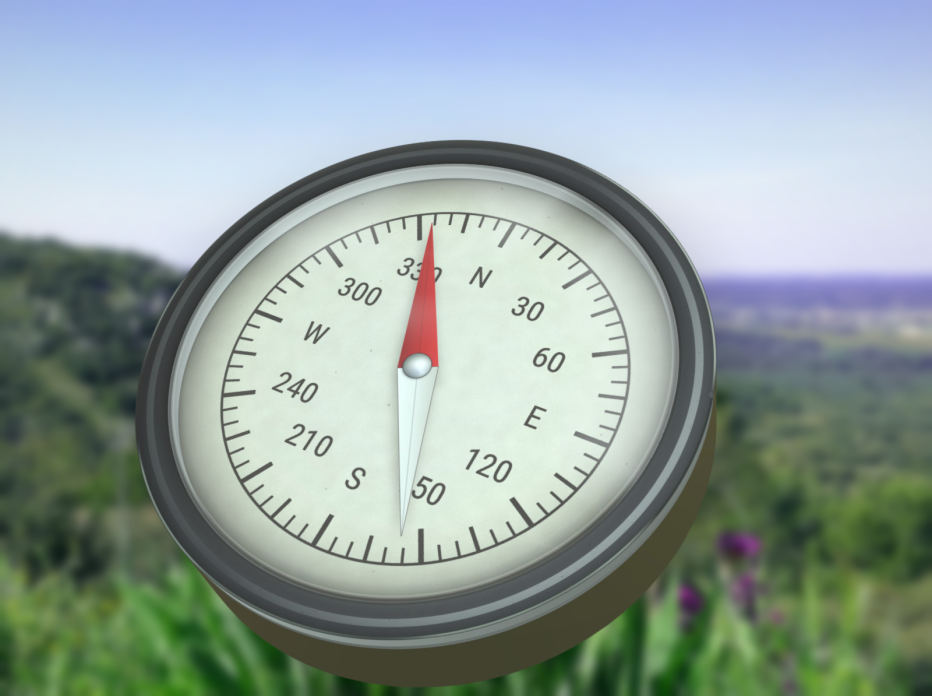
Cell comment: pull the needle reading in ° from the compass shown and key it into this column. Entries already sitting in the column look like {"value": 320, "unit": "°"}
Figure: {"value": 335, "unit": "°"}
